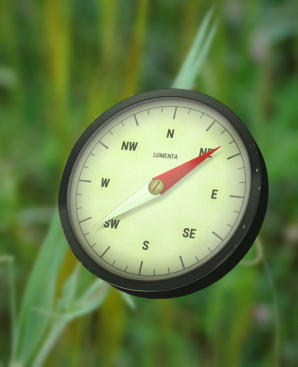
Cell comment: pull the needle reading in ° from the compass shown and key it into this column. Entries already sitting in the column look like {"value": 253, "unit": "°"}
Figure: {"value": 50, "unit": "°"}
